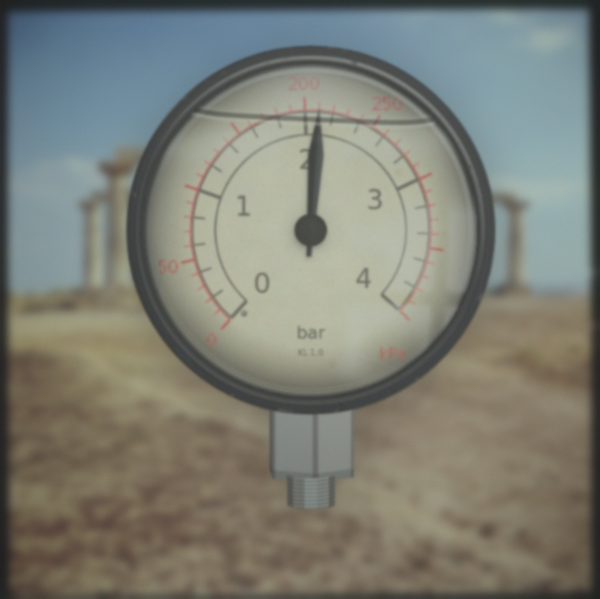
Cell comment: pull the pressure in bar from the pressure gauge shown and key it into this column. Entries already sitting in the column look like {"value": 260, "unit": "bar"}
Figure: {"value": 2.1, "unit": "bar"}
